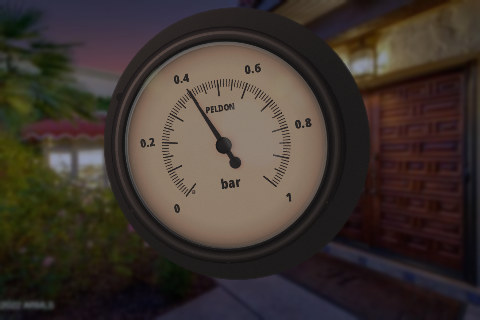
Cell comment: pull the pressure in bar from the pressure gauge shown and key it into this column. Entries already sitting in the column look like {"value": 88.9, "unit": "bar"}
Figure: {"value": 0.4, "unit": "bar"}
